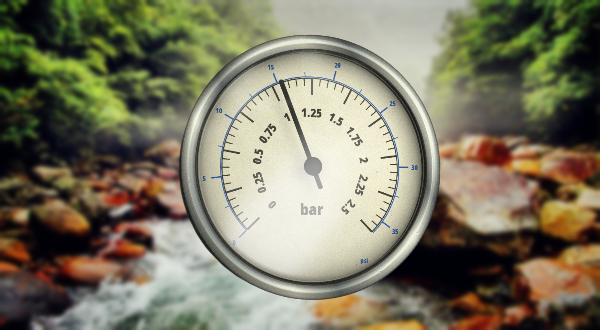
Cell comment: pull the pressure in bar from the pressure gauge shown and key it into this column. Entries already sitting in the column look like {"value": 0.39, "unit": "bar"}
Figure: {"value": 1.05, "unit": "bar"}
